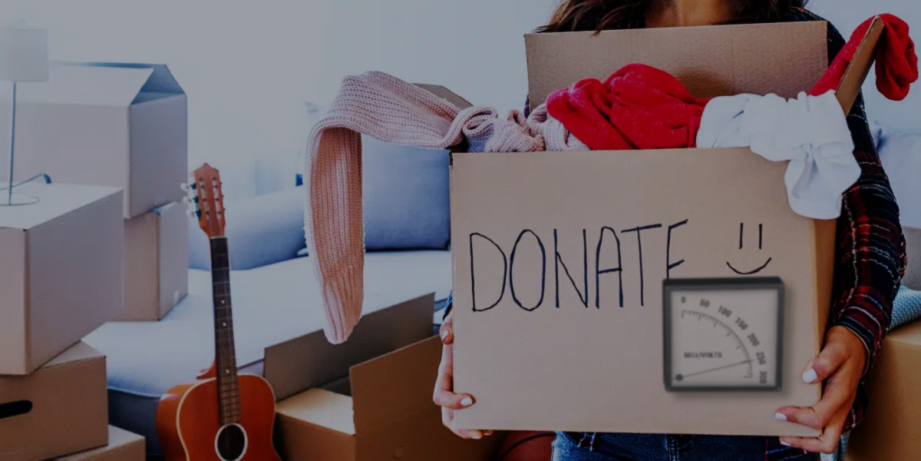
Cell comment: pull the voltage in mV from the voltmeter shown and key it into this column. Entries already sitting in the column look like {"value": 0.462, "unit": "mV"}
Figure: {"value": 250, "unit": "mV"}
